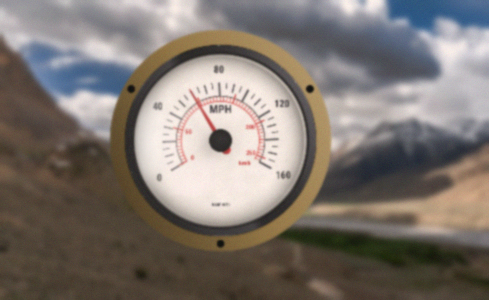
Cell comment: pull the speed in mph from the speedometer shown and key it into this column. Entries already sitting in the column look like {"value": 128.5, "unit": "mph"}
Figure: {"value": 60, "unit": "mph"}
